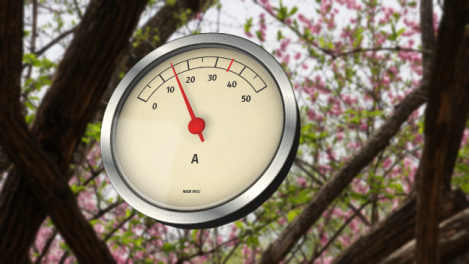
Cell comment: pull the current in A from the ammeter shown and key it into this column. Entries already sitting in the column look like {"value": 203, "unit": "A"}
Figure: {"value": 15, "unit": "A"}
